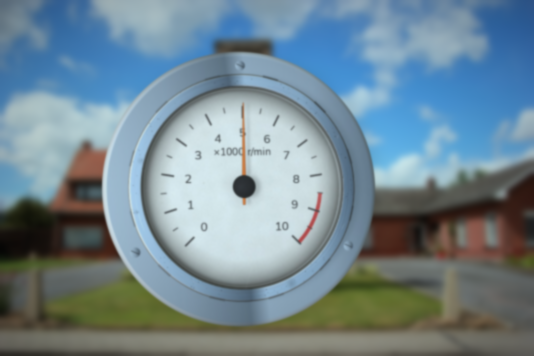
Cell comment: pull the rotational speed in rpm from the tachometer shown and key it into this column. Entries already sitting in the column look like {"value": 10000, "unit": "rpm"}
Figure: {"value": 5000, "unit": "rpm"}
